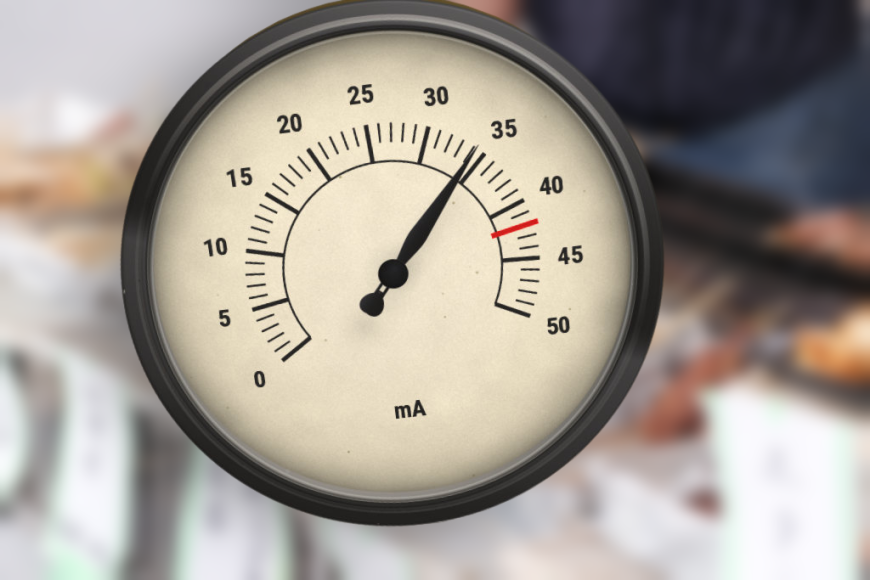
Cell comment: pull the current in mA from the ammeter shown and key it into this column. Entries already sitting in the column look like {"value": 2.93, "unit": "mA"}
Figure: {"value": 34, "unit": "mA"}
